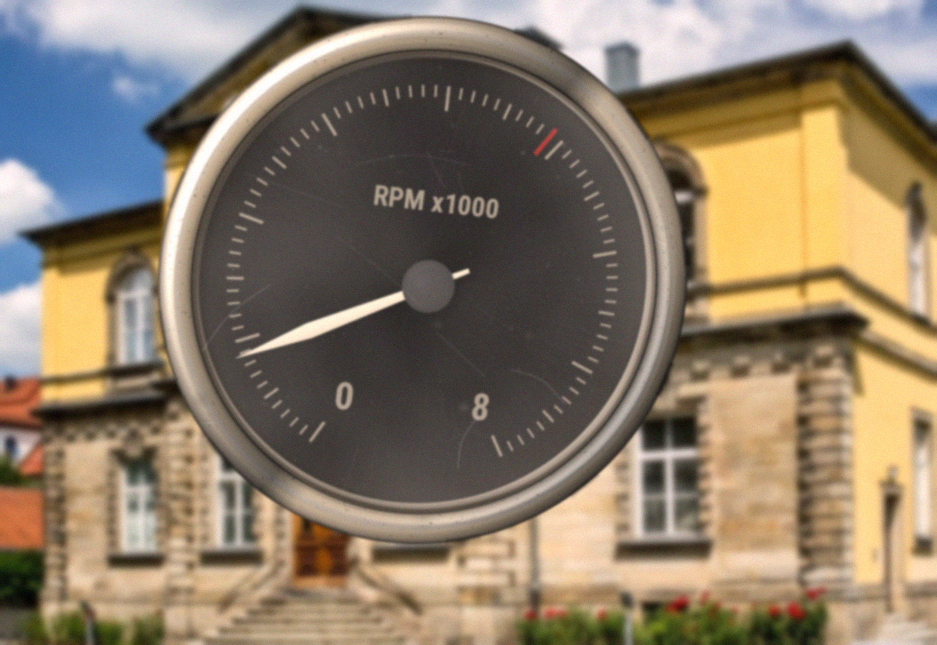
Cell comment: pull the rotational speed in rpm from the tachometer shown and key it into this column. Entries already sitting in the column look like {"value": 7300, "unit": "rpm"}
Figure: {"value": 900, "unit": "rpm"}
